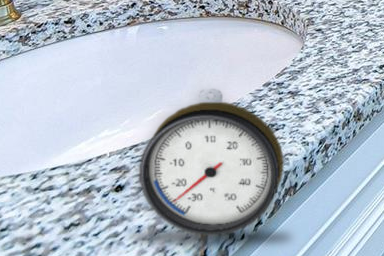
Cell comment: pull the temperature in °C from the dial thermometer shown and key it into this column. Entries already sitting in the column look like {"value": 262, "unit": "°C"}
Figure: {"value": -25, "unit": "°C"}
